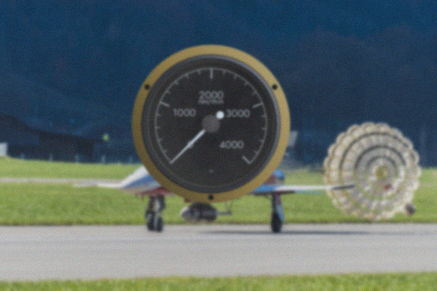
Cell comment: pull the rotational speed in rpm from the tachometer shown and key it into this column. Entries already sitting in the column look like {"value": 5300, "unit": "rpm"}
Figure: {"value": 0, "unit": "rpm"}
